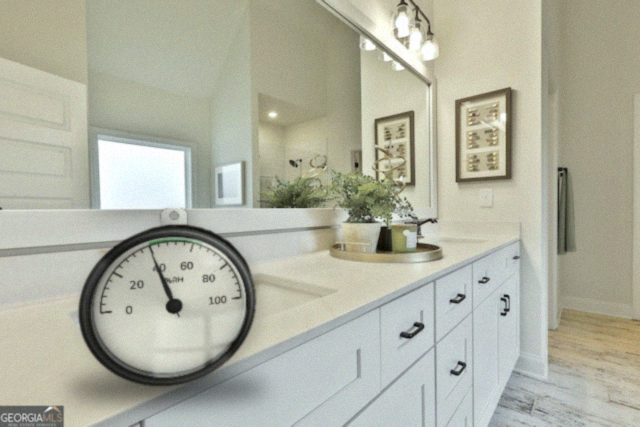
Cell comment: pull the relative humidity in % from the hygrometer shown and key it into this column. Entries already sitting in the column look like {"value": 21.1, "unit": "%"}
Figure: {"value": 40, "unit": "%"}
